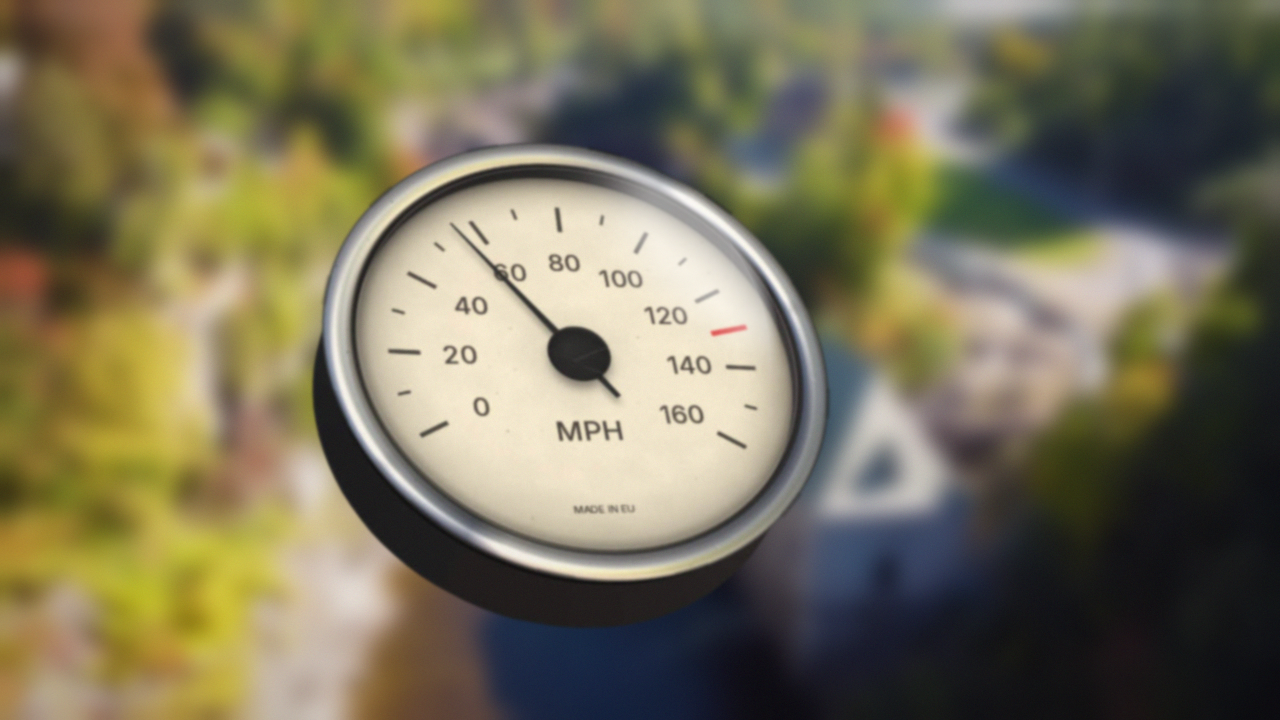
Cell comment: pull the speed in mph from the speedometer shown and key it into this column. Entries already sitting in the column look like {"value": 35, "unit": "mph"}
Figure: {"value": 55, "unit": "mph"}
